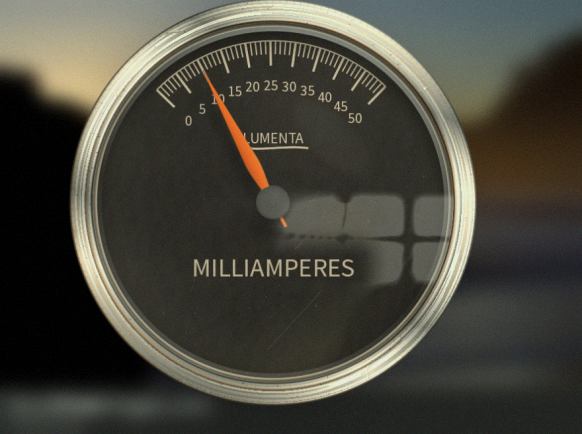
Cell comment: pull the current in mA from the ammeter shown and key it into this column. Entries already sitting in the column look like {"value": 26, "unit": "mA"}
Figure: {"value": 10, "unit": "mA"}
